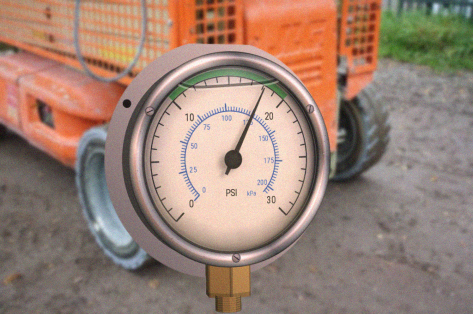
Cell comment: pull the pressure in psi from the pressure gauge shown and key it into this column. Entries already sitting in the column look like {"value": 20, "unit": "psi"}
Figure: {"value": 18, "unit": "psi"}
